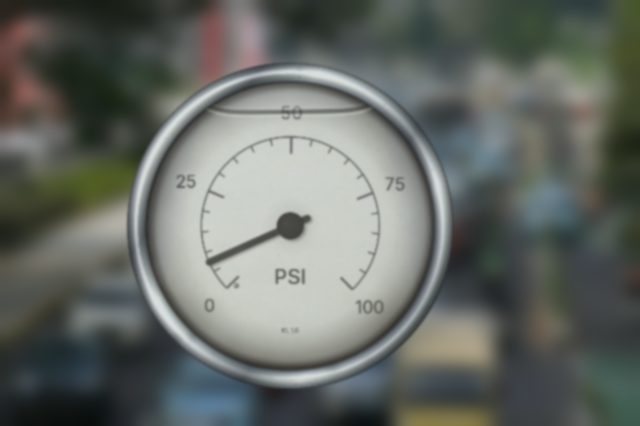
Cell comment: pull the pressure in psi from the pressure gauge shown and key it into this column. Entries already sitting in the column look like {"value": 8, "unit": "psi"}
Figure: {"value": 7.5, "unit": "psi"}
